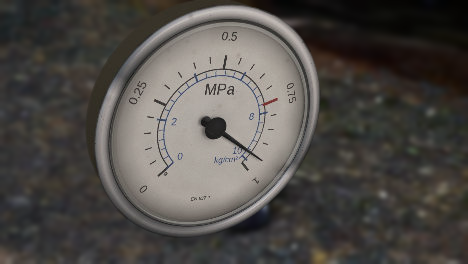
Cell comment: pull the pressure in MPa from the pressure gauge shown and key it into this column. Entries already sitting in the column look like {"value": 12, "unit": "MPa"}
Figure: {"value": 0.95, "unit": "MPa"}
